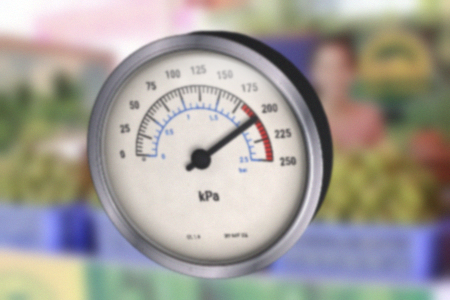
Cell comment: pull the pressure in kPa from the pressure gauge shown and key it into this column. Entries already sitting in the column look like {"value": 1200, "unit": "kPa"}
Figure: {"value": 200, "unit": "kPa"}
